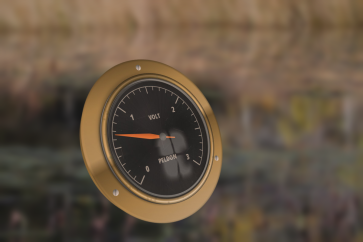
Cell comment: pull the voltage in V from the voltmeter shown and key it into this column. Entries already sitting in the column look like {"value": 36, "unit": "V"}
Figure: {"value": 0.65, "unit": "V"}
